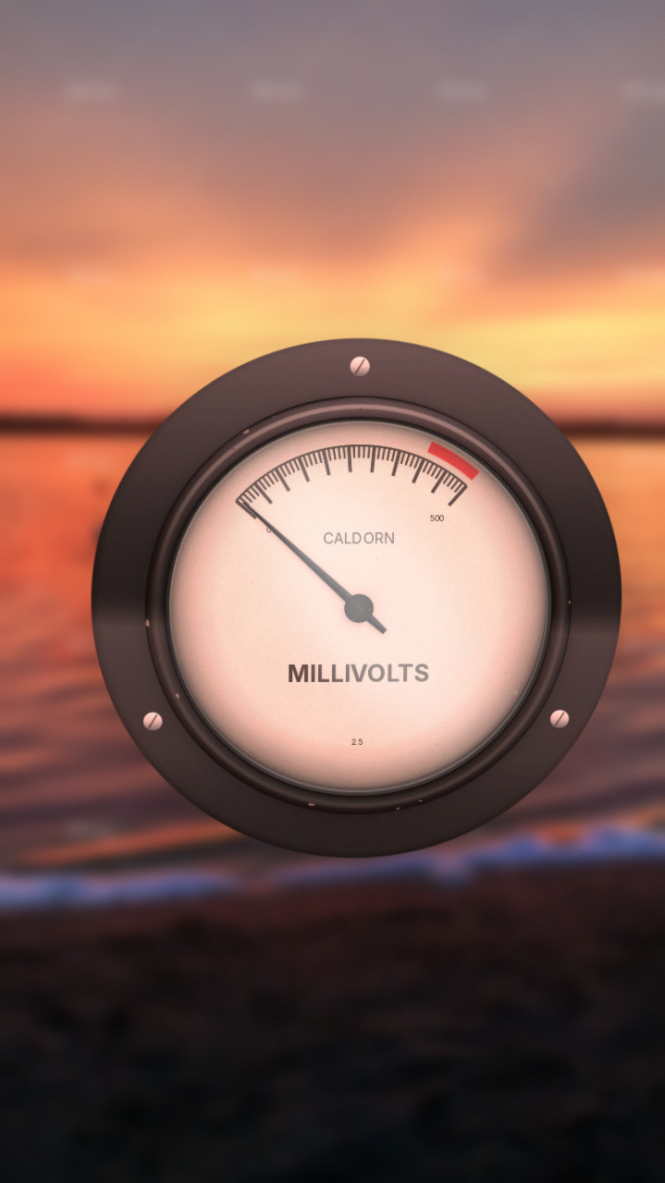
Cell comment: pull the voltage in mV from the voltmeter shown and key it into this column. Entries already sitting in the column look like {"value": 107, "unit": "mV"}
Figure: {"value": 10, "unit": "mV"}
